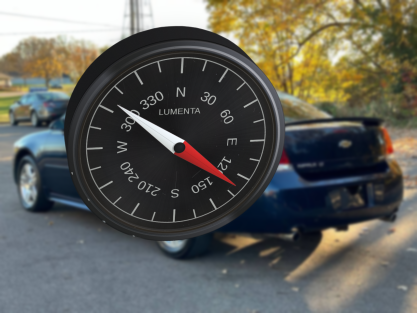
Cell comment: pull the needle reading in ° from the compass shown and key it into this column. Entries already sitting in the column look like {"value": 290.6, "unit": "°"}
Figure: {"value": 127.5, "unit": "°"}
